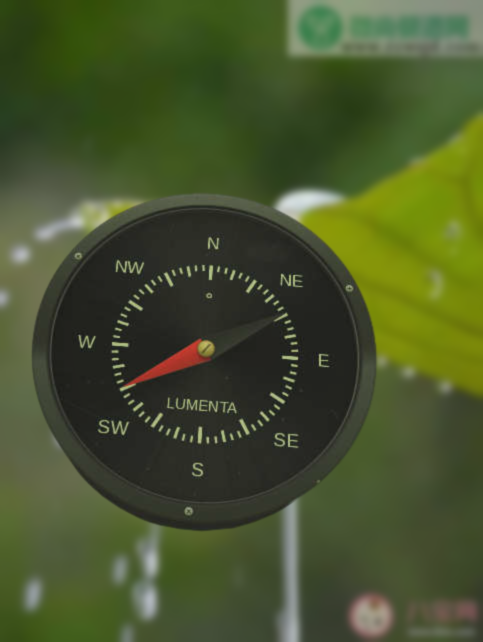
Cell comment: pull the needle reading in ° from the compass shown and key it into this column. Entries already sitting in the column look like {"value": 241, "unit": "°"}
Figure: {"value": 240, "unit": "°"}
